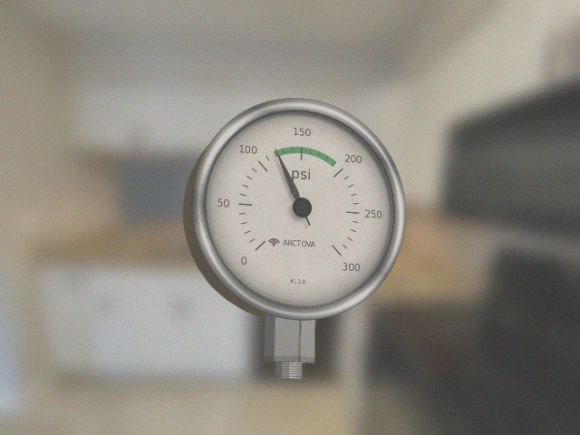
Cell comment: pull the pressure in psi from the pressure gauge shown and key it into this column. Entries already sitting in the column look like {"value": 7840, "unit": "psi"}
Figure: {"value": 120, "unit": "psi"}
